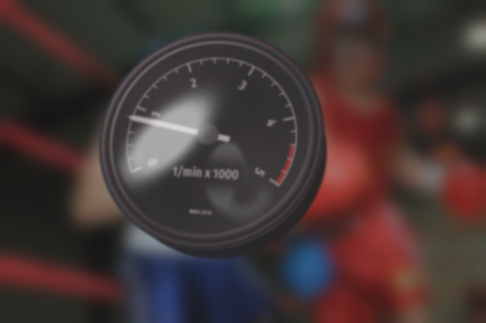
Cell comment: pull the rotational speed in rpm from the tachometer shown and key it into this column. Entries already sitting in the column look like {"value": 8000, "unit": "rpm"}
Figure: {"value": 800, "unit": "rpm"}
